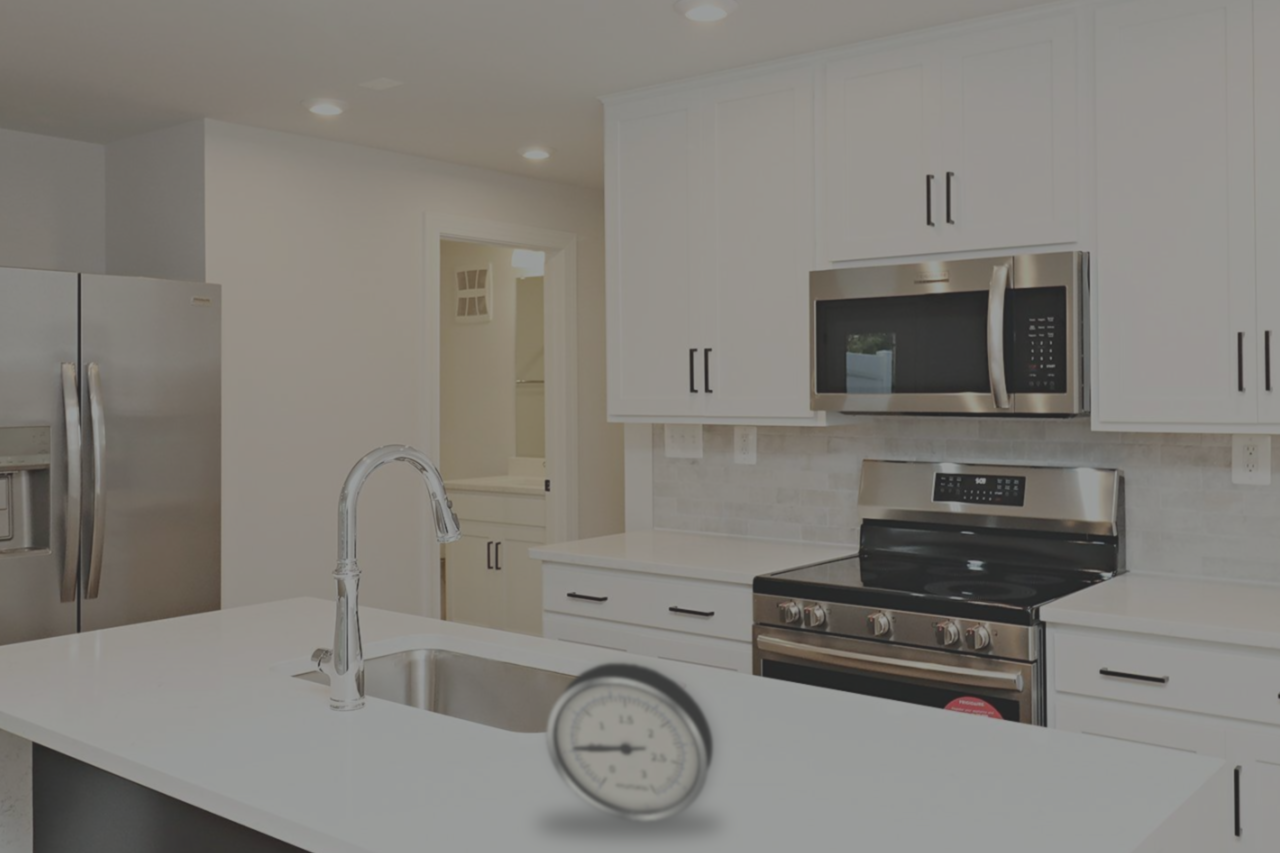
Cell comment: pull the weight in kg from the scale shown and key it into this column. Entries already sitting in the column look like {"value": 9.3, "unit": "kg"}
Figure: {"value": 0.5, "unit": "kg"}
